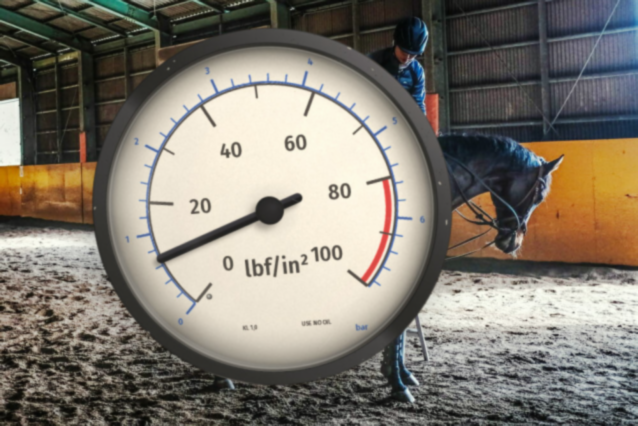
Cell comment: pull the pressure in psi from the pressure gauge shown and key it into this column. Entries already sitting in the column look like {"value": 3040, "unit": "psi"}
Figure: {"value": 10, "unit": "psi"}
